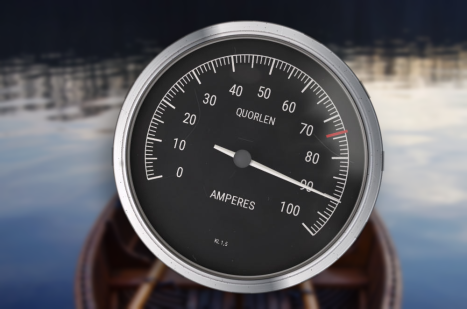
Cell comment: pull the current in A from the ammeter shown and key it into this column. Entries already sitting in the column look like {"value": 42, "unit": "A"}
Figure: {"value": 90, "unit": "A"}
